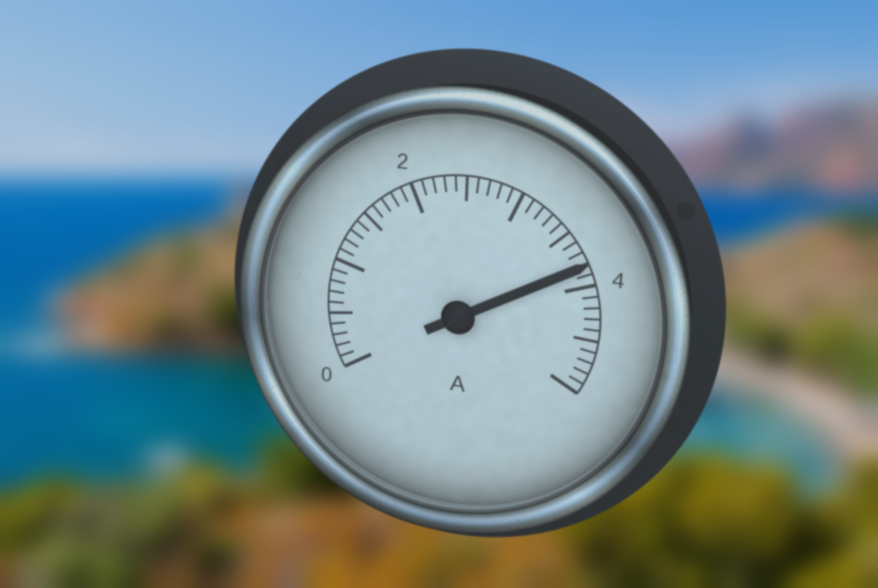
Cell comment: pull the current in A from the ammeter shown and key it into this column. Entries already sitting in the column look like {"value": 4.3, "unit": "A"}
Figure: {"value": 3.8, "unit": "A"}
